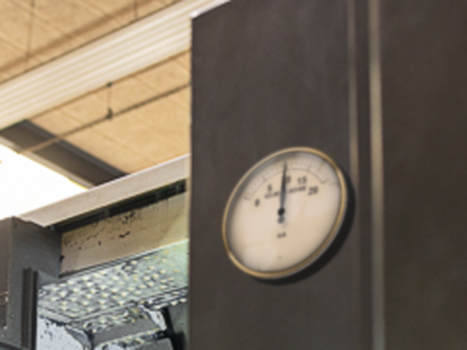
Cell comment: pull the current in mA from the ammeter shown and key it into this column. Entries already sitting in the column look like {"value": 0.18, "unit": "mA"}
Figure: {"value": 10, "unit": "mA"}
